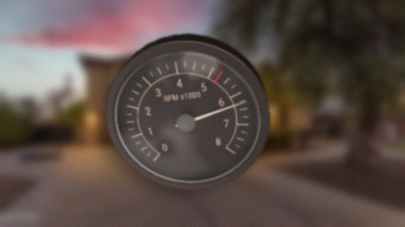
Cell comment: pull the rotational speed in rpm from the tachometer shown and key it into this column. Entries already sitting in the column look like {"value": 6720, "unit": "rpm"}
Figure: {"value": 6250, "unit": "rpm"}
